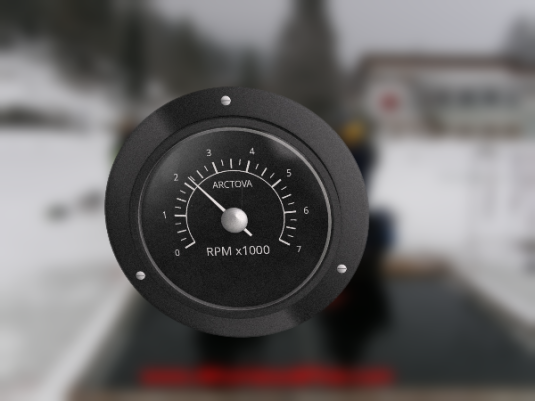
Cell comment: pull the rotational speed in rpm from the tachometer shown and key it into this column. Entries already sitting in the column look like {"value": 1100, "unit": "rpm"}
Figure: {"value": 2250, "unit": "rpm"}
